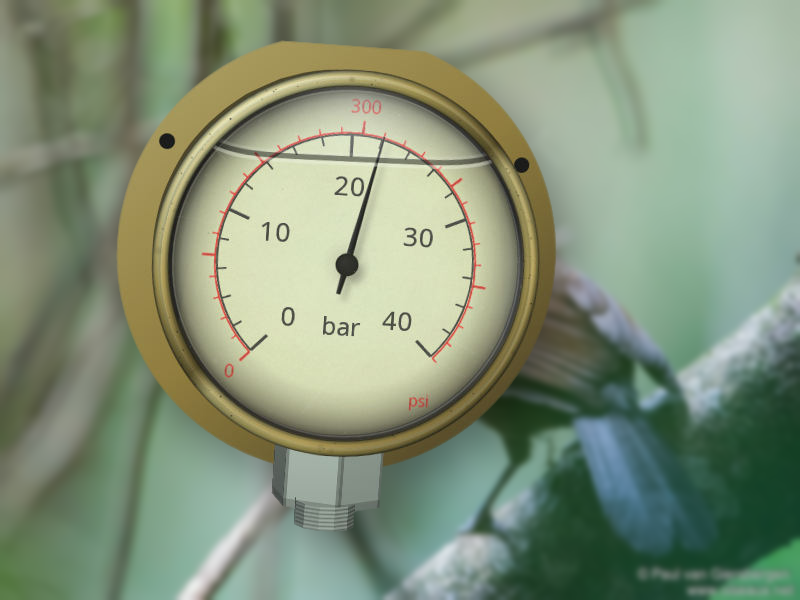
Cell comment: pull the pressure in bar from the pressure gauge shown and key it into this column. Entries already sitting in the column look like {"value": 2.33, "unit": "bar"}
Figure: {"value": 22, "unit": "bar"}
